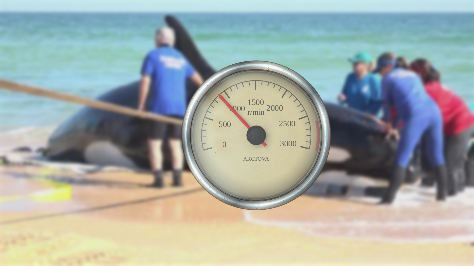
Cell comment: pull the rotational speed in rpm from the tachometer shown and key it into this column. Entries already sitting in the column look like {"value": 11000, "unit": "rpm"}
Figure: {"value": 900, "unit": "rpm"}
